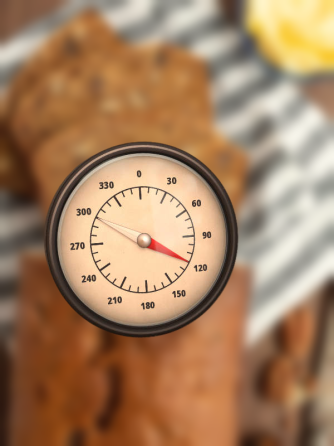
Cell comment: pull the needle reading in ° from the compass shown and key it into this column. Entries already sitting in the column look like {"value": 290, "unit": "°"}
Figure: {"value": 120, "unit": "°"}
